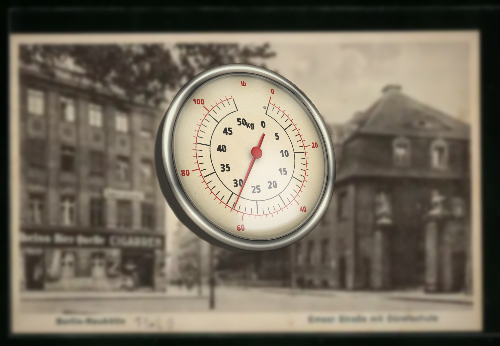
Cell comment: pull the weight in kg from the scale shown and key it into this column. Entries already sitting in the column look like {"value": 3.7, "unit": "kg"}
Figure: {"value": 29, "unit": "kg"}
